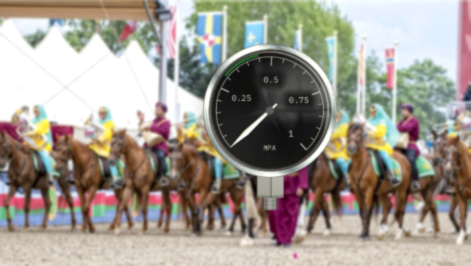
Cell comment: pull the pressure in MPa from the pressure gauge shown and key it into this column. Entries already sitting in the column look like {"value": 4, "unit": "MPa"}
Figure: {"value": 0, "unit": "MPa"}
